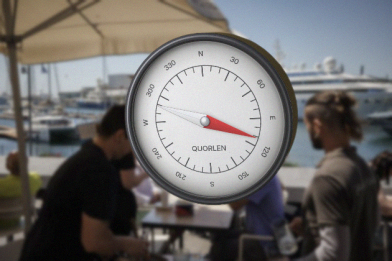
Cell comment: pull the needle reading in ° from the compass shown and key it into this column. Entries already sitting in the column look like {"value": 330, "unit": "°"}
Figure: {"value": 110, "unit": "°"}
